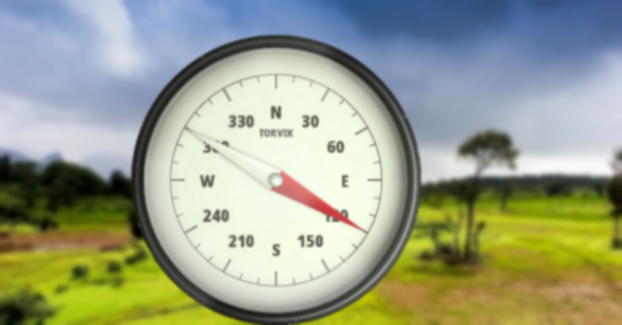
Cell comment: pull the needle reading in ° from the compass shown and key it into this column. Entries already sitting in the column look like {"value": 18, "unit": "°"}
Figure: {"value": 120, "unit": "°"}
